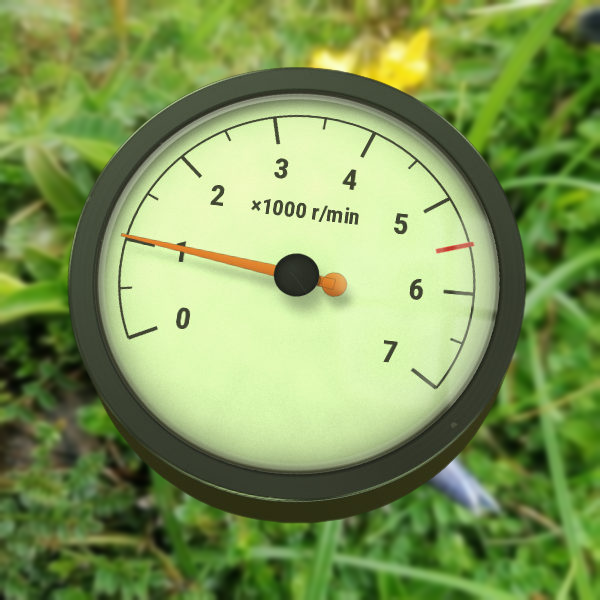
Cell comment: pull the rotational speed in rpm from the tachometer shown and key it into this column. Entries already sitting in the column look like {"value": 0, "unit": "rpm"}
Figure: {"value": 1000, "unit": "rpm"}
